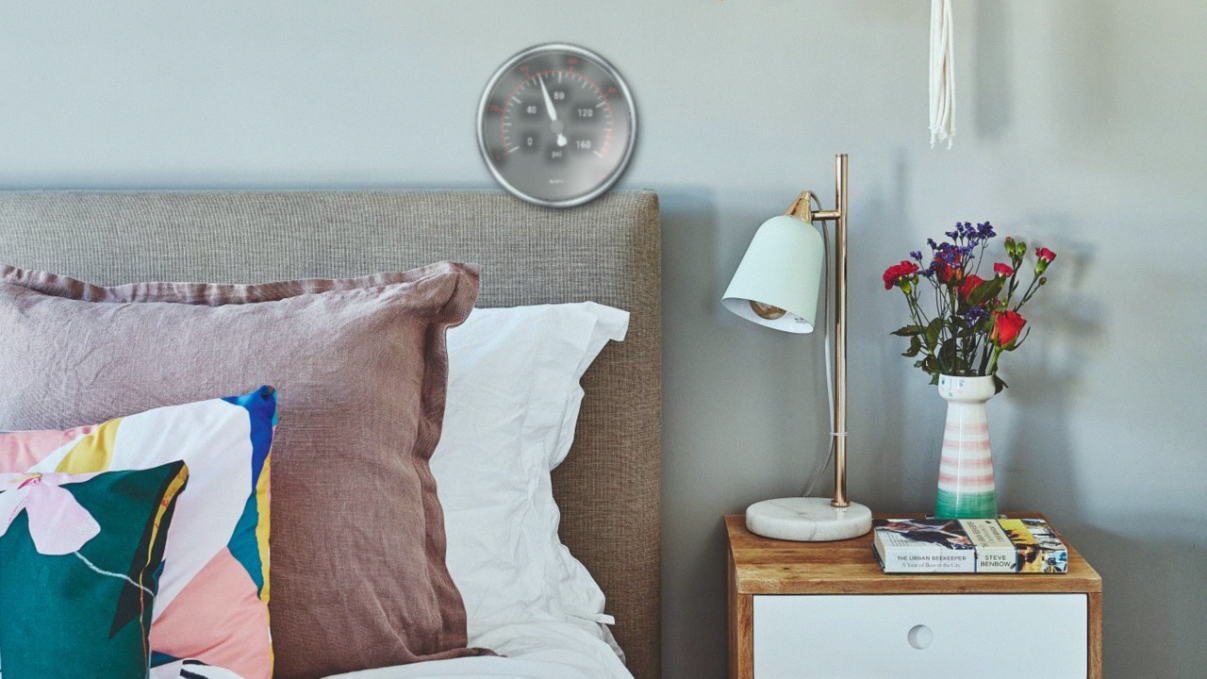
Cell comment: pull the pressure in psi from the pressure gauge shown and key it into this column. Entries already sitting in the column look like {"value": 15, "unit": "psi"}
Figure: {"value": 65, "unit": "psi"}
